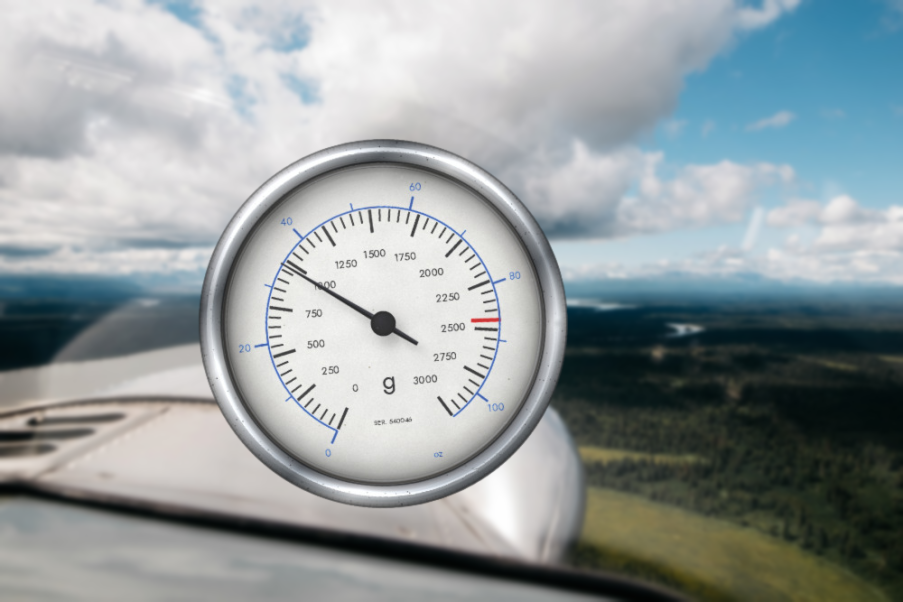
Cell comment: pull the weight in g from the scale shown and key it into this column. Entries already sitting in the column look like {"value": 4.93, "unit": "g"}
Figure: {"value": 975, "unit": "g"}
